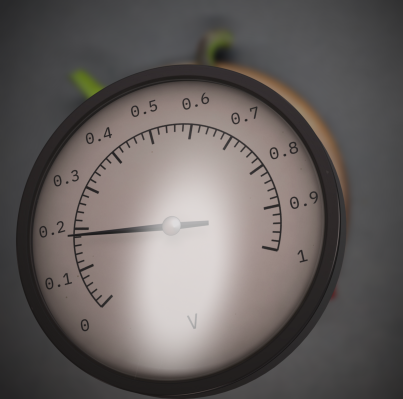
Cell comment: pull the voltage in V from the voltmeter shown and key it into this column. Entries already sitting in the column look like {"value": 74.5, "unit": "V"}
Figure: {"value": 0.18, "unit": "V"}
